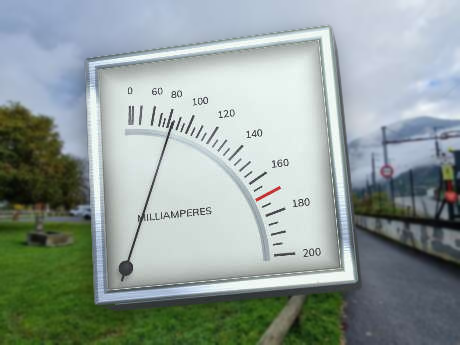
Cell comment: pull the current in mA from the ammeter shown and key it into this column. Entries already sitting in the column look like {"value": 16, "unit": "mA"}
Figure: {"value": 85, "unit": "mA"}
